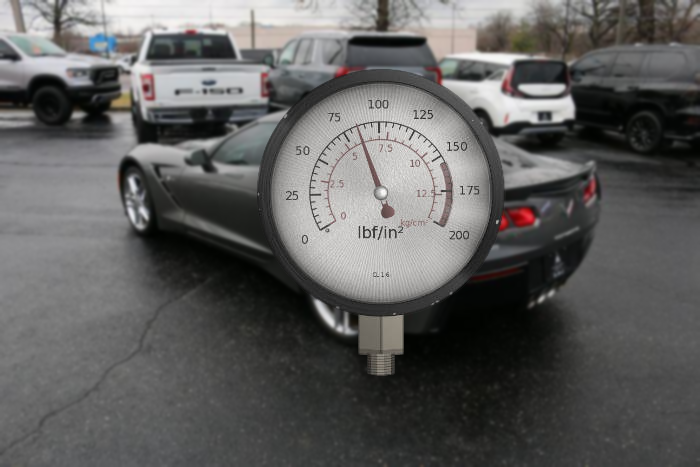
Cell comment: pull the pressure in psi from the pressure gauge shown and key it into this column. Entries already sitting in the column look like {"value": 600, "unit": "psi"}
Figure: {"value": 85, "unit": "psi"}
